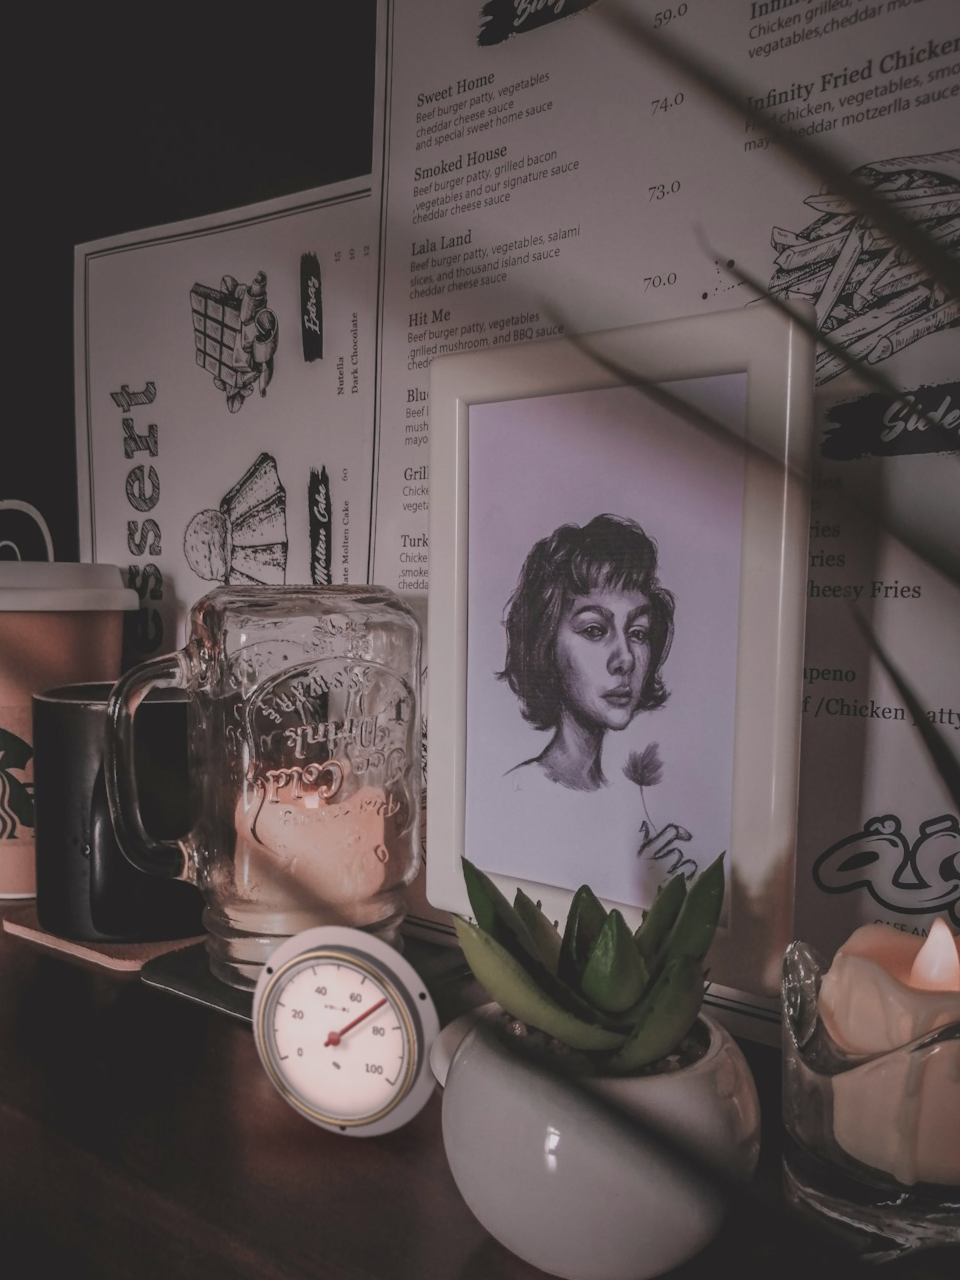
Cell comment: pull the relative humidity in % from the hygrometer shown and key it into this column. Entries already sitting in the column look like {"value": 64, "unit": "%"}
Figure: {"value": 70, "unit": "%"}
